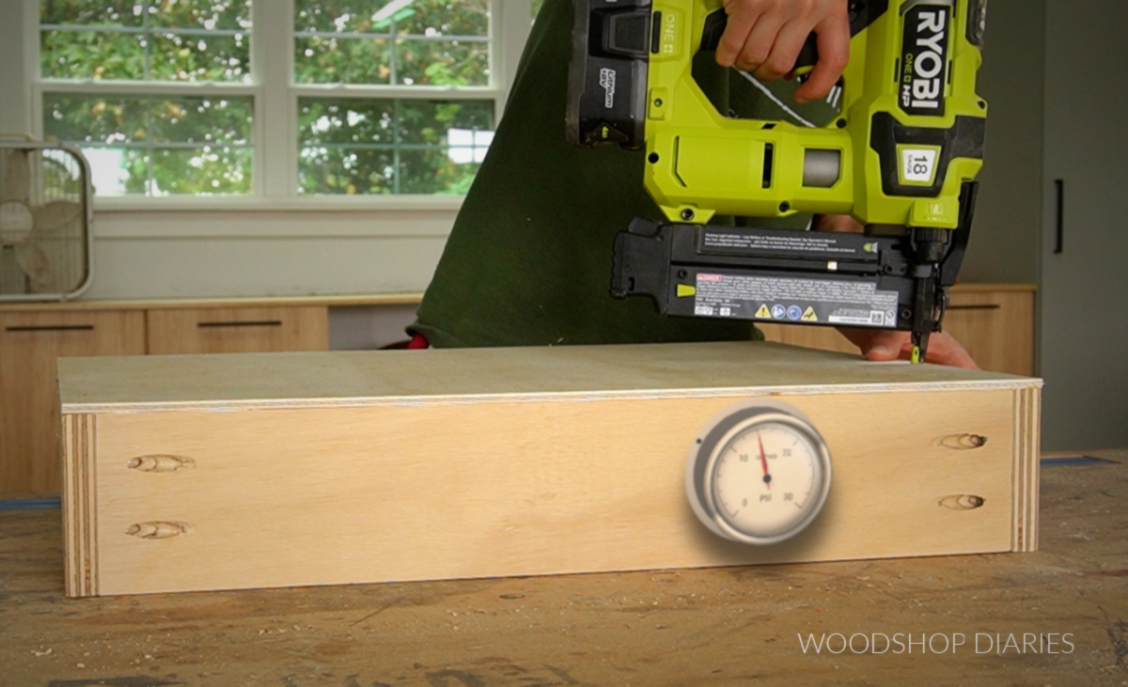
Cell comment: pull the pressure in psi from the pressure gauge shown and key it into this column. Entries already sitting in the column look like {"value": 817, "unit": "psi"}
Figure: {"value": 14, "unit": "psi"}
